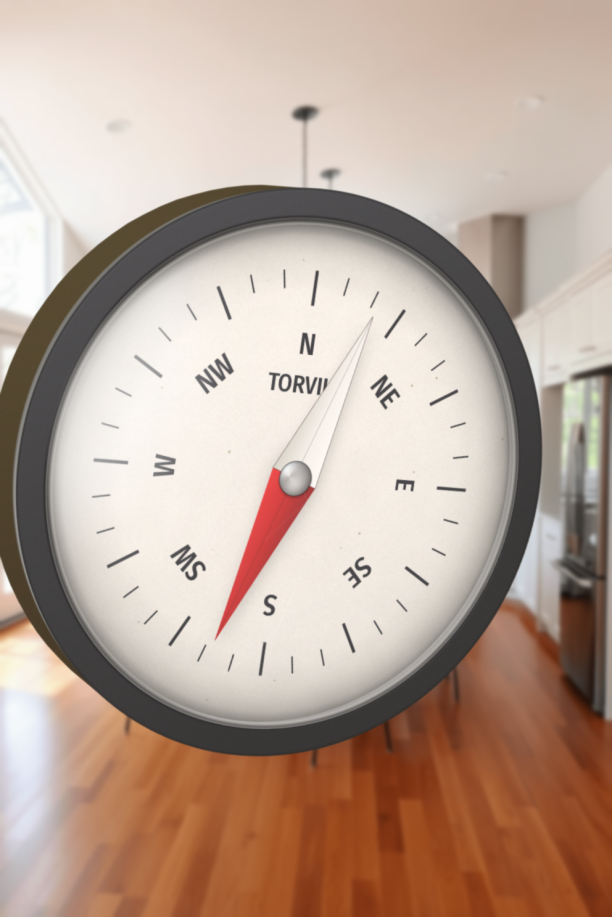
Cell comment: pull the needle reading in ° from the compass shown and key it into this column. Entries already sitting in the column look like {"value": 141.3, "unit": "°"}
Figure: {"value": 200, "unit": "°"}
